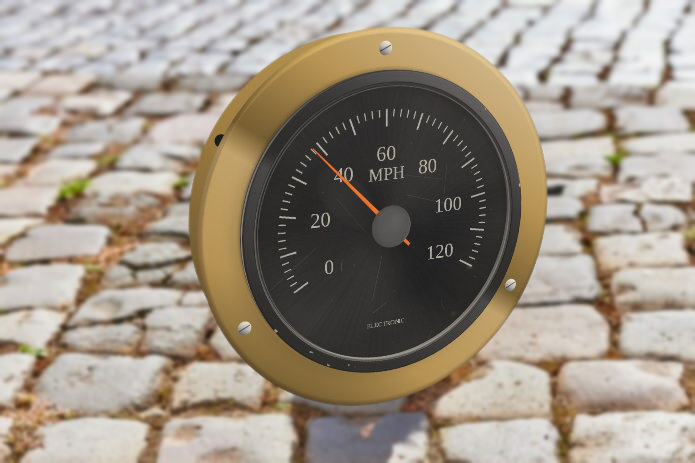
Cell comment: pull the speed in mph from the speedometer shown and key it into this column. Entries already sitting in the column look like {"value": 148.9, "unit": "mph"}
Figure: {"value": 38, "unit": "mph"}
